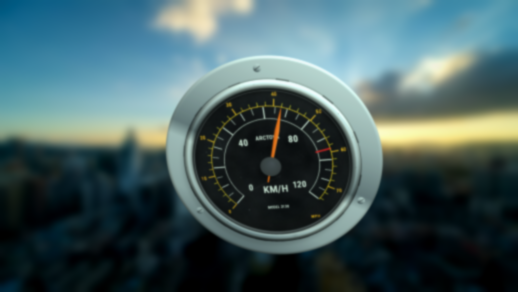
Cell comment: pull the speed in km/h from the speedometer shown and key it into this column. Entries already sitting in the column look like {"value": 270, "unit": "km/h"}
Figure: {"value": 67.5, "unit": "km/h"}
